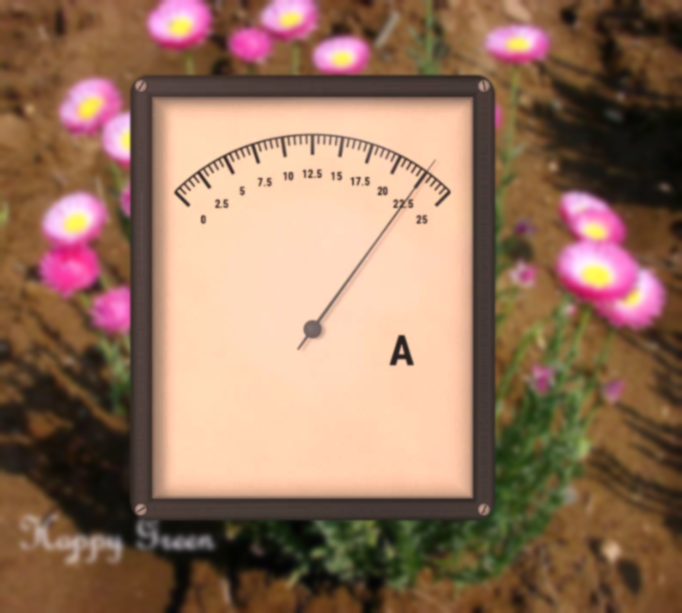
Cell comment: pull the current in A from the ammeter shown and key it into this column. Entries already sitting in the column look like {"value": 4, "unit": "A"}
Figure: {"value": 22.5, "unit": "A"}
